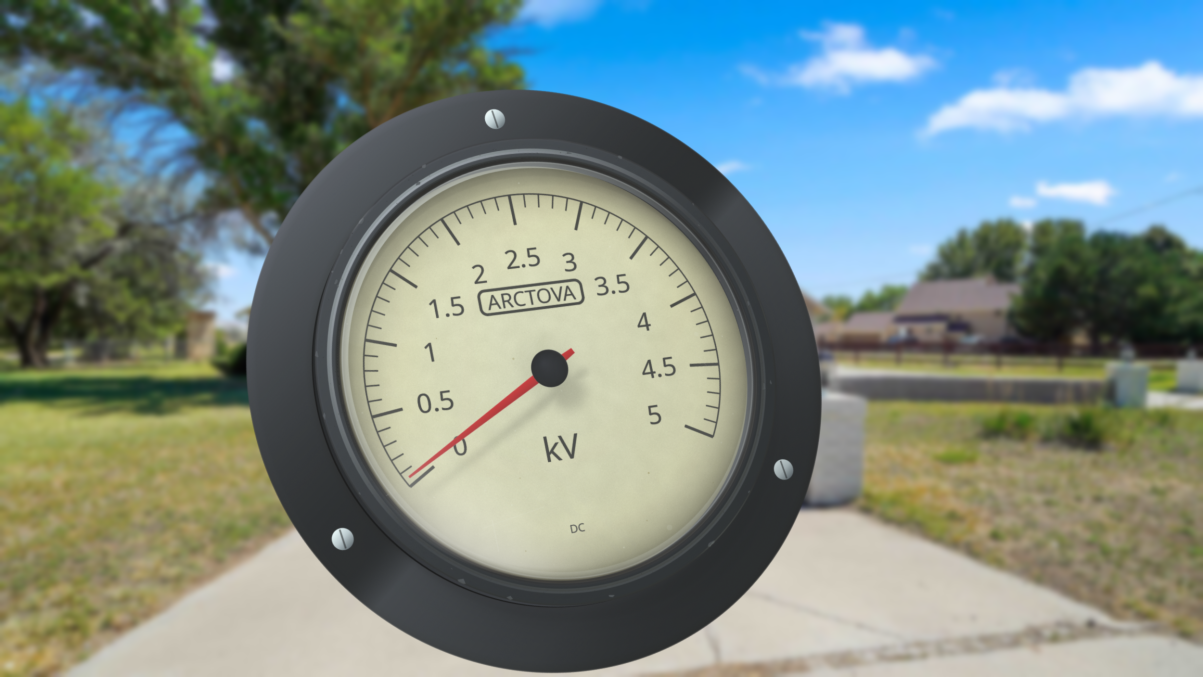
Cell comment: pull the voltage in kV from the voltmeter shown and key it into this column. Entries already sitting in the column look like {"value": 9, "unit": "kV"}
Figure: {"value": 0.05, "unit": "kV"}
